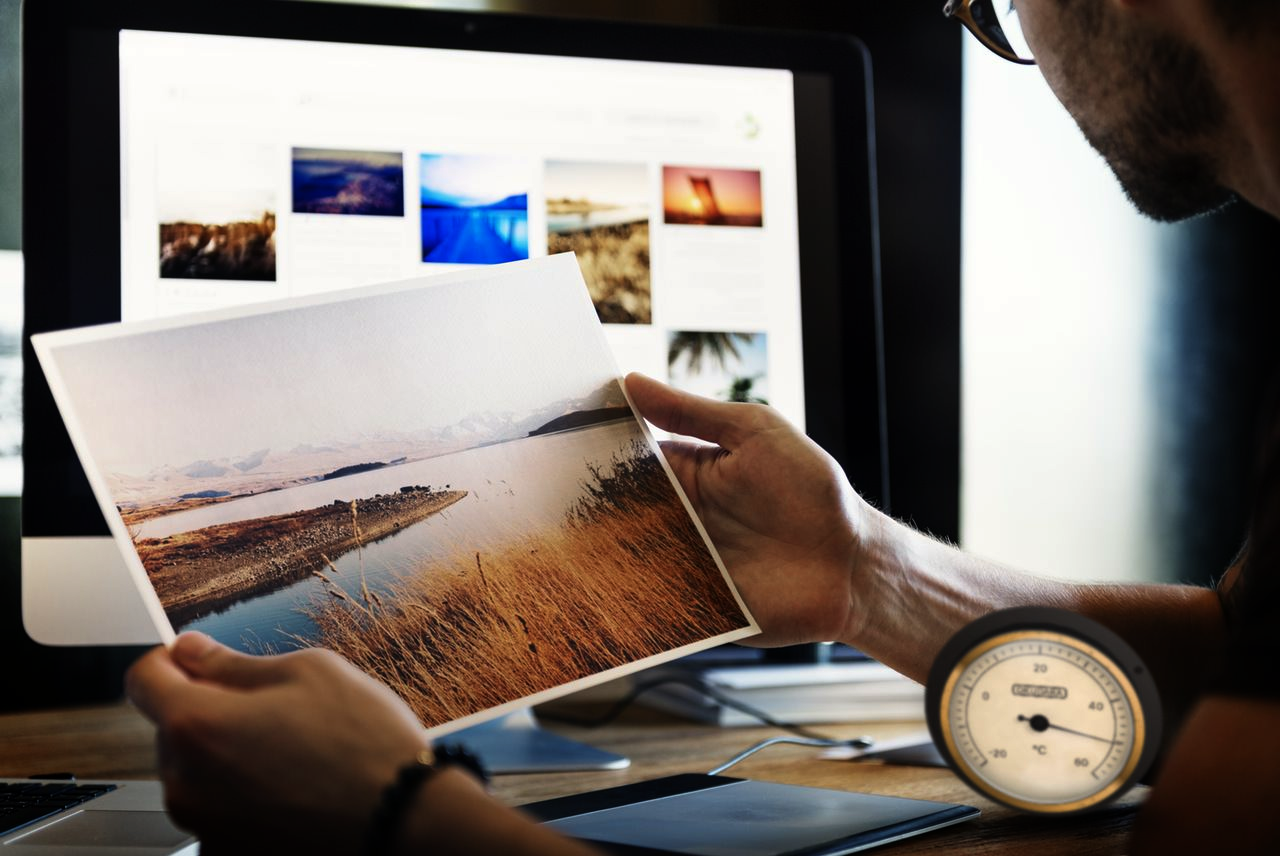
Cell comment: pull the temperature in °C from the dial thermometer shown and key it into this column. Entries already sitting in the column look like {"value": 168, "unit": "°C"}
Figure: {"value": 50, "unit": "°C"}
